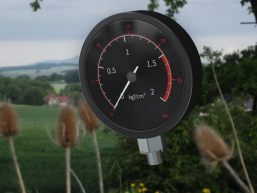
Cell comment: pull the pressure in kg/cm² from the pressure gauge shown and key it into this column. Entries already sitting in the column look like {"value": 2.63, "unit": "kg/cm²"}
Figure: {"value": 0, "unit": "kg/cm²"}
